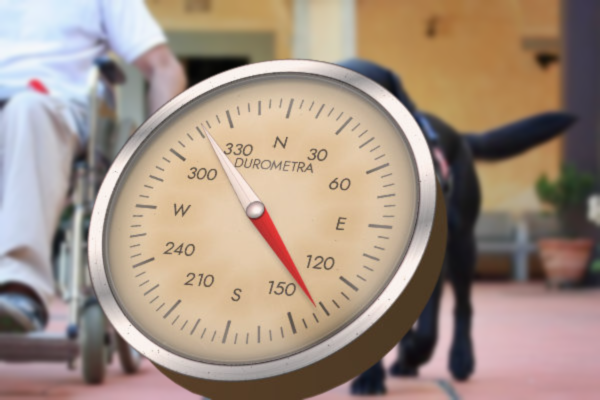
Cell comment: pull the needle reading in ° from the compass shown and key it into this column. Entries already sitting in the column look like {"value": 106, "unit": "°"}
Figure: {"value": 137.5, "unit": "°"}
